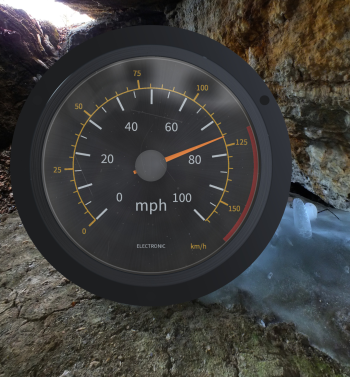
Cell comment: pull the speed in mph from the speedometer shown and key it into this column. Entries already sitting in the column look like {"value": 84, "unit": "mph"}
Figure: {"value": 75, "unit": "mph"}
